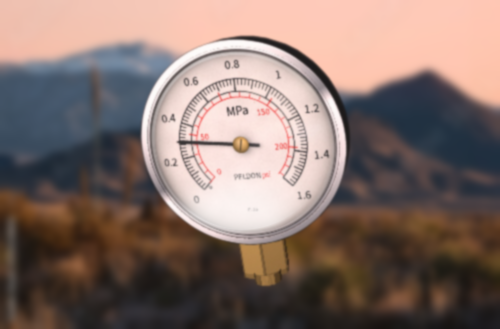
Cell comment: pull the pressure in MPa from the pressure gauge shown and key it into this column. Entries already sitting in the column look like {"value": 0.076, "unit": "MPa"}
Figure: {"value": 0.3, "unit": "MPa"}
